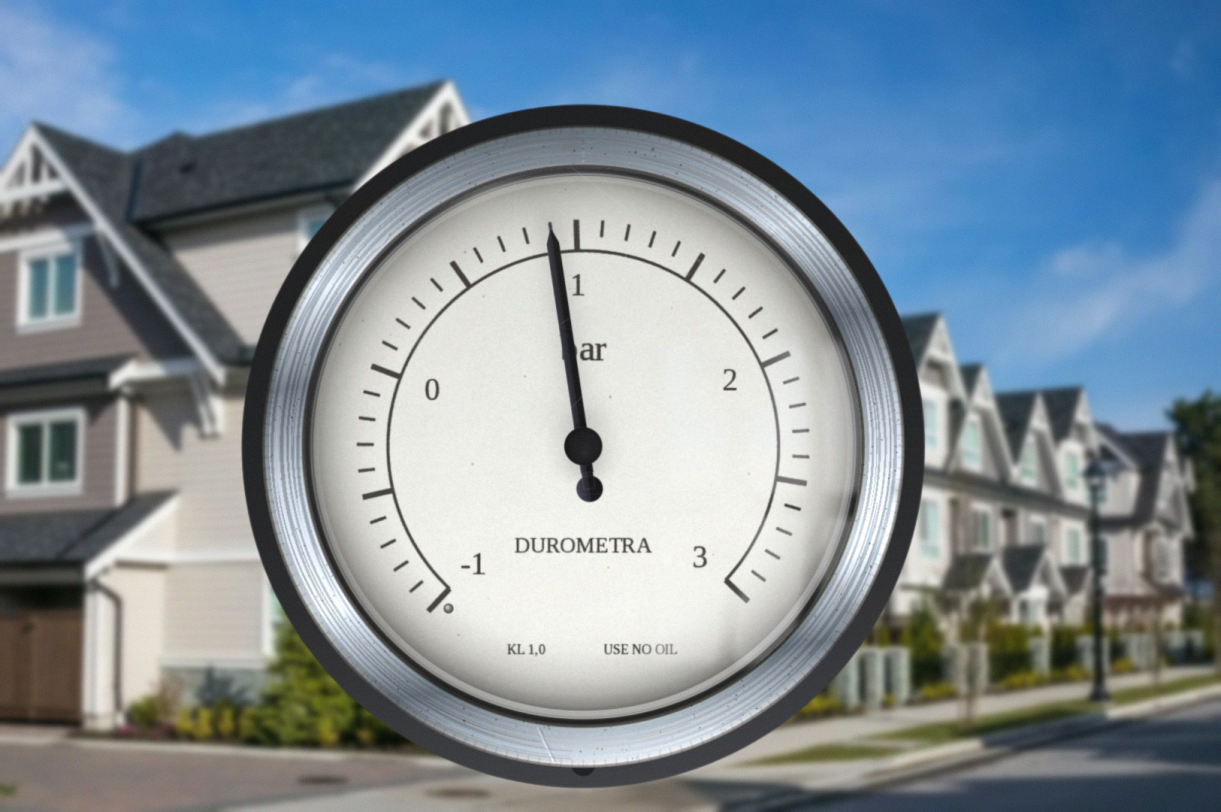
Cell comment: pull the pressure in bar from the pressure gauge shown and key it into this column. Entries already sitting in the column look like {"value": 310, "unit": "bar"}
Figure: {"value": 0.9, "unit": "bar"}
